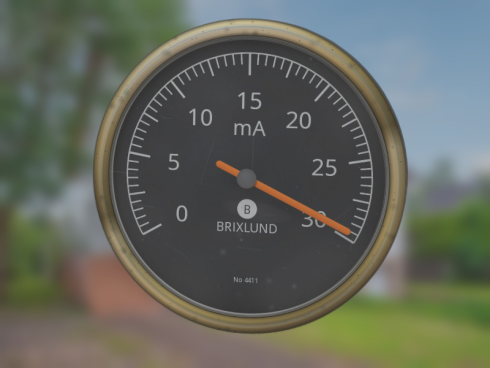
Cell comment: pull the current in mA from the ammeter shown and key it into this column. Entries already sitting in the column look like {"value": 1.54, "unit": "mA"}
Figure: {"value": 29.5, "unit": "mA"}
